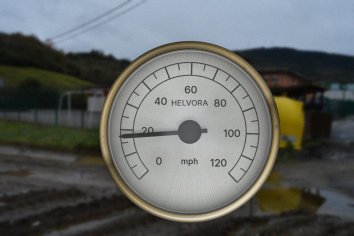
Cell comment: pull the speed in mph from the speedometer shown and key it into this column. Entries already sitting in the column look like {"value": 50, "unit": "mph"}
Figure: {"value": 17.5, "unit": "mph"}
